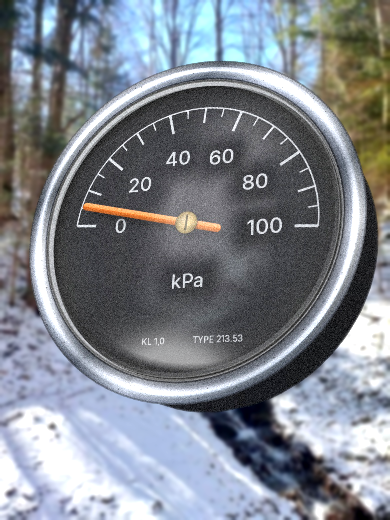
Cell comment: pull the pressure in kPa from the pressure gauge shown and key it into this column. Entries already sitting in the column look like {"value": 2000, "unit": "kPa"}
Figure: {"value": 5, "unit": "kPa"}
